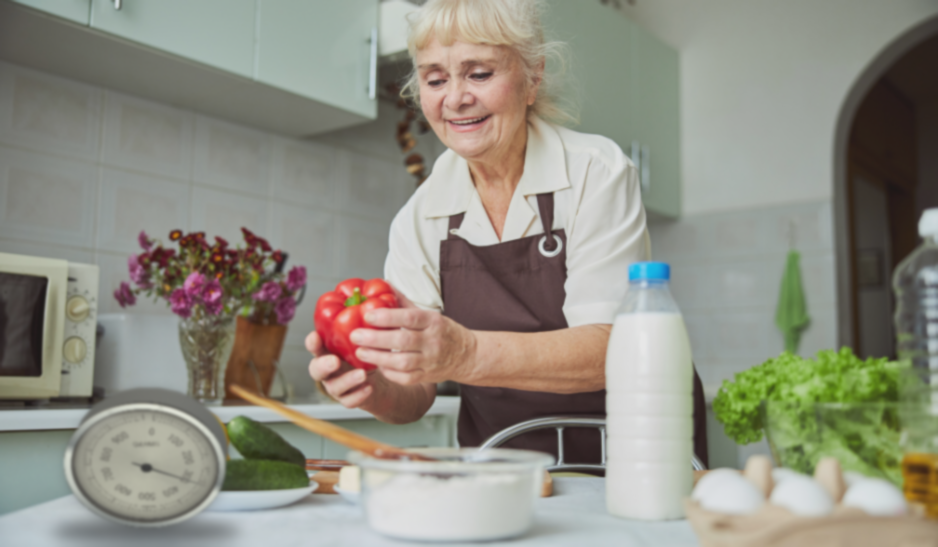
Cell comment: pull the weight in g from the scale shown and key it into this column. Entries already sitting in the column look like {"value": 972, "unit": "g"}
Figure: {"value": 300, "unit": "g"}
